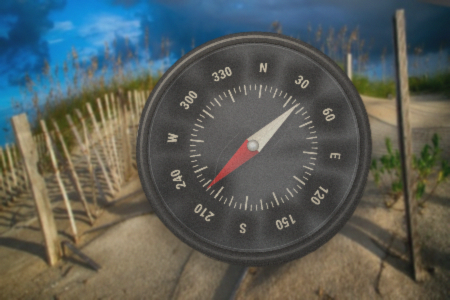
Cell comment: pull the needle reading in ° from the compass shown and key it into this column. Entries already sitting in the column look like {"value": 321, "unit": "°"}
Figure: {"value": 220, "unit": "°"}
